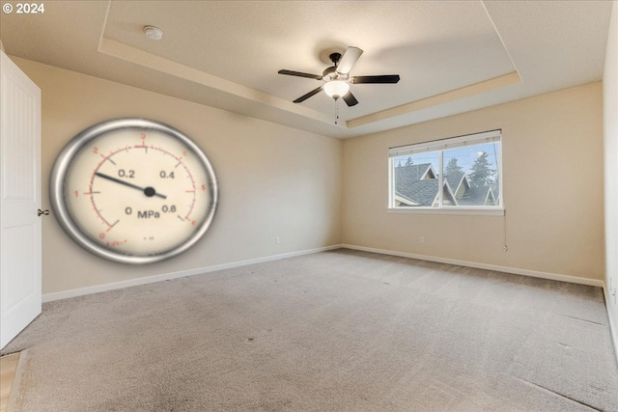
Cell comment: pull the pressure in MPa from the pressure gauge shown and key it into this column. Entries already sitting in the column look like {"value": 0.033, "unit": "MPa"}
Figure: {"value": 0.15, "unit": "MPa"}
